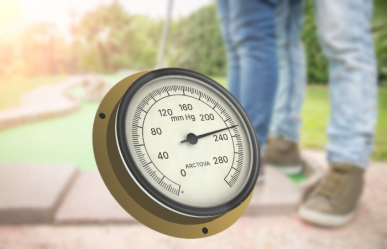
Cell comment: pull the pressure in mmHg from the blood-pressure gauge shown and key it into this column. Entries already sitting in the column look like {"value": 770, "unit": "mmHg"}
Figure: {"value": 230, "unit": "mmHg"}
